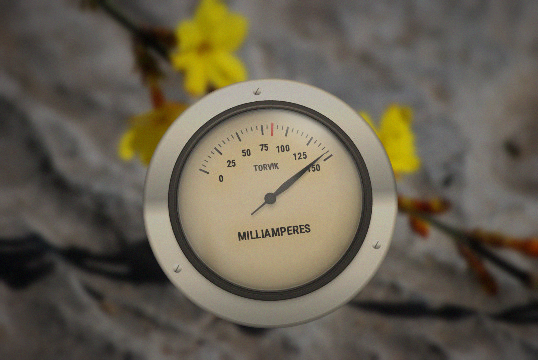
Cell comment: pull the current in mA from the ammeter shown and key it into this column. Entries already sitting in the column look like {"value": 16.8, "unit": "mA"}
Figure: {"value": 145, "unit": "mA"}
